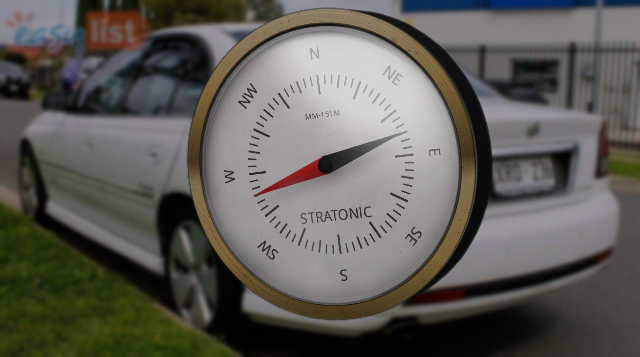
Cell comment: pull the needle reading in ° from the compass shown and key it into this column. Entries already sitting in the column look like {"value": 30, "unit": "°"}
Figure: {"value": 255, "unit": "°"}
